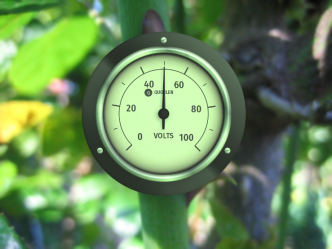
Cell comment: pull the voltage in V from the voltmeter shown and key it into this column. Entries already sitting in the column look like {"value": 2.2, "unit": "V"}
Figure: {"value": 50, "unit": "V"}
